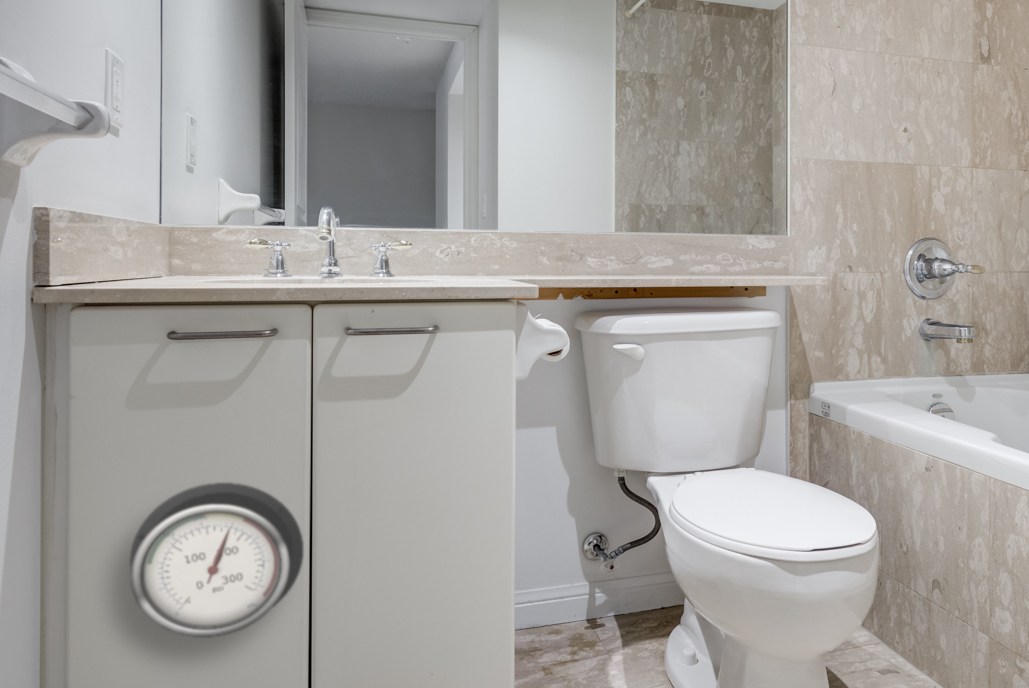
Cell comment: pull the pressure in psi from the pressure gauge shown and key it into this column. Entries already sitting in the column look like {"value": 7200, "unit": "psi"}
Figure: {"value": 180, "unit": "psi"}
